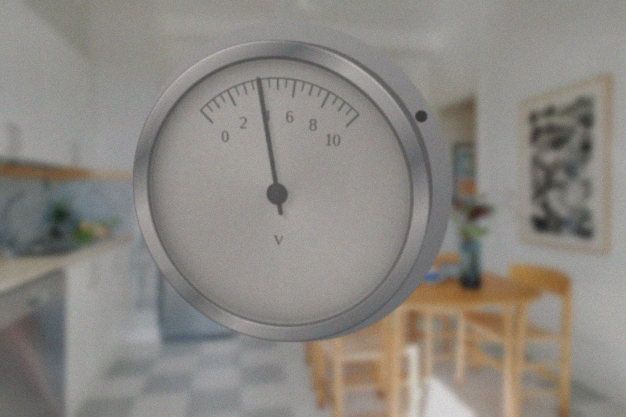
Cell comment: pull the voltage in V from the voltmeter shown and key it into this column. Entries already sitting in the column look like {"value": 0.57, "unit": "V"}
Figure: {"value": 4, "unit": "V"}
